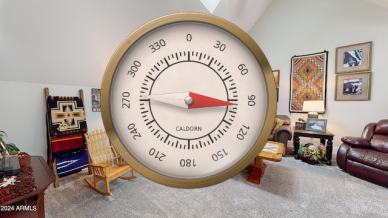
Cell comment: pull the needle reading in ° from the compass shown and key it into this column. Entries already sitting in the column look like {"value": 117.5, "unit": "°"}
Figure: {"value": 95, "unit": "°"}
